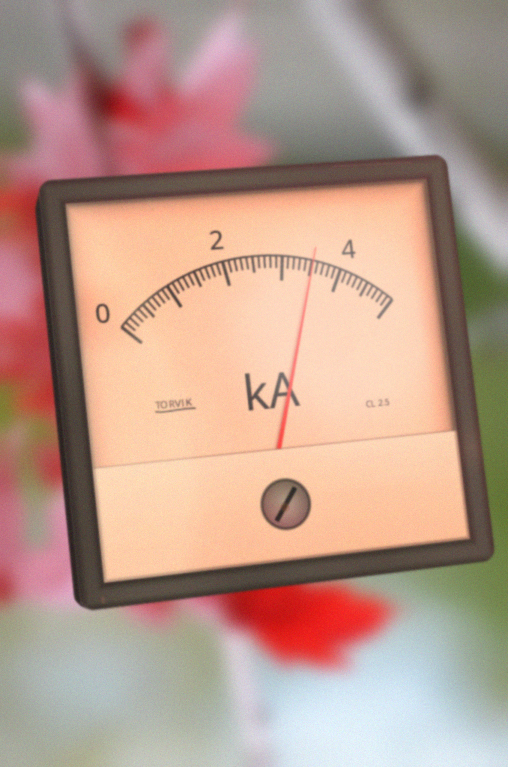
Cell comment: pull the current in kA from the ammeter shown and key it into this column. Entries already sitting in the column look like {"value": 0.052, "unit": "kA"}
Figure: {"value": 3.5, "unit": "kA"}
